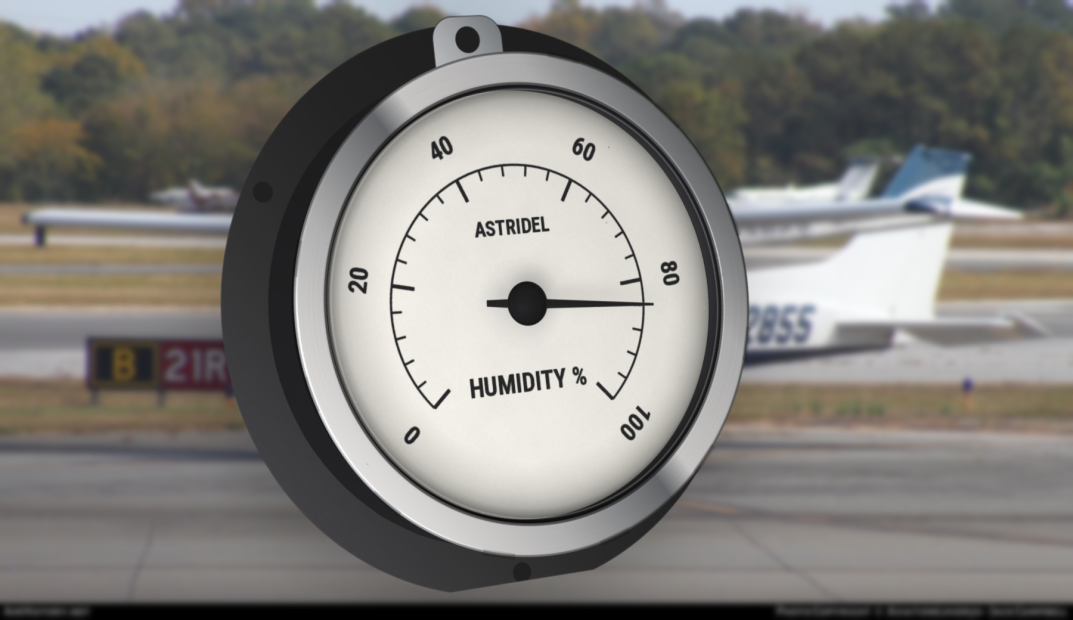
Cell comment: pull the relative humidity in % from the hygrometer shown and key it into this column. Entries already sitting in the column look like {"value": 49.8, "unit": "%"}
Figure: {"value": 84, "unit": "%"}
